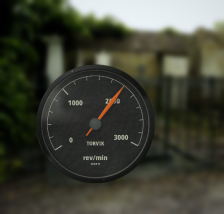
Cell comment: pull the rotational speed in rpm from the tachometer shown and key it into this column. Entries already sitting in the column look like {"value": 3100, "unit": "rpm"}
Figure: {"value": 2000, "unit": "rpm"}
